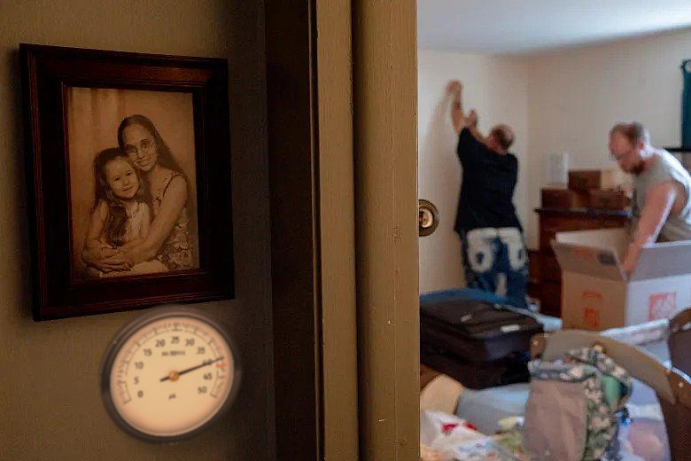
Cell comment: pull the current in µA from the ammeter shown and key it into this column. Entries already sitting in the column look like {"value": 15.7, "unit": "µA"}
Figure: {"value": 40, "unit": "µA"}
